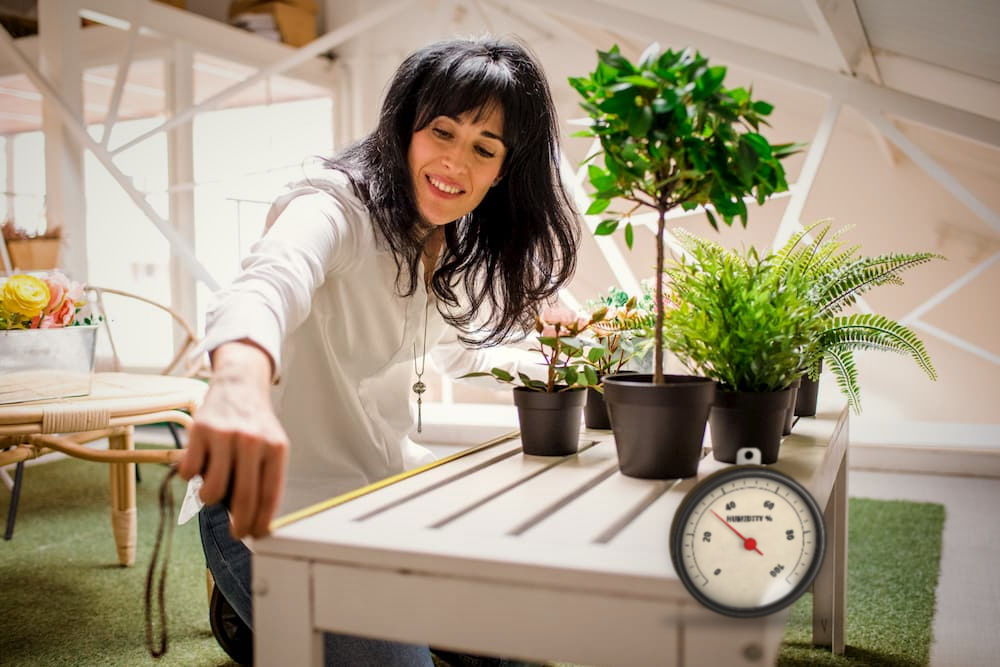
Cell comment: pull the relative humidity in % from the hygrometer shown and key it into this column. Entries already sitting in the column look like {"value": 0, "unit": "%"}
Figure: {"value": 32, "unit": "%"}
